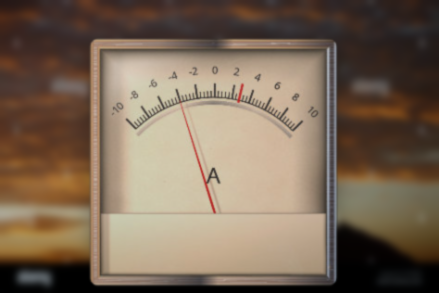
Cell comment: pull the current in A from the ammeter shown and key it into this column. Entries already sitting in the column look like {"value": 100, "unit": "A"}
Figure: {"value": -4, "unit": "A"}
